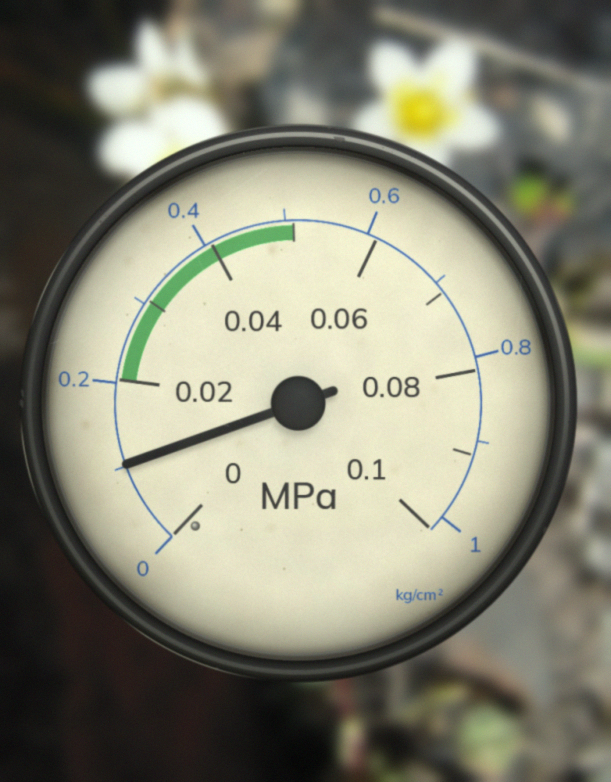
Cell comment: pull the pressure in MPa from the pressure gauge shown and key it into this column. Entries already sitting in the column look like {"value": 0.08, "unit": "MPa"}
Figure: {"value": 0.01, "unit": "MPa"}
